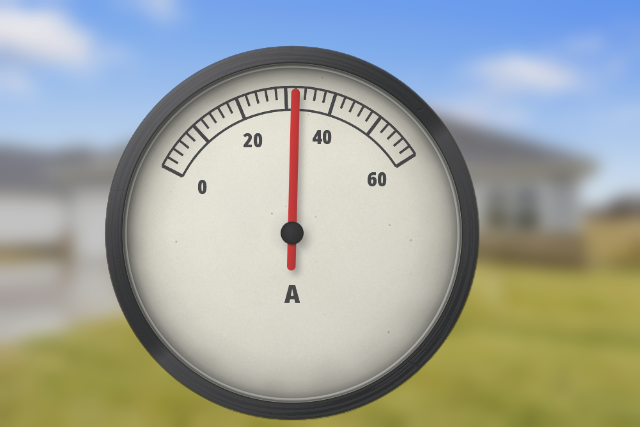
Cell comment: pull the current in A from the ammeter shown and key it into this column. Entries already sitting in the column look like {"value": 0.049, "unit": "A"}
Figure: {"value": 32, "unit": "A"}
